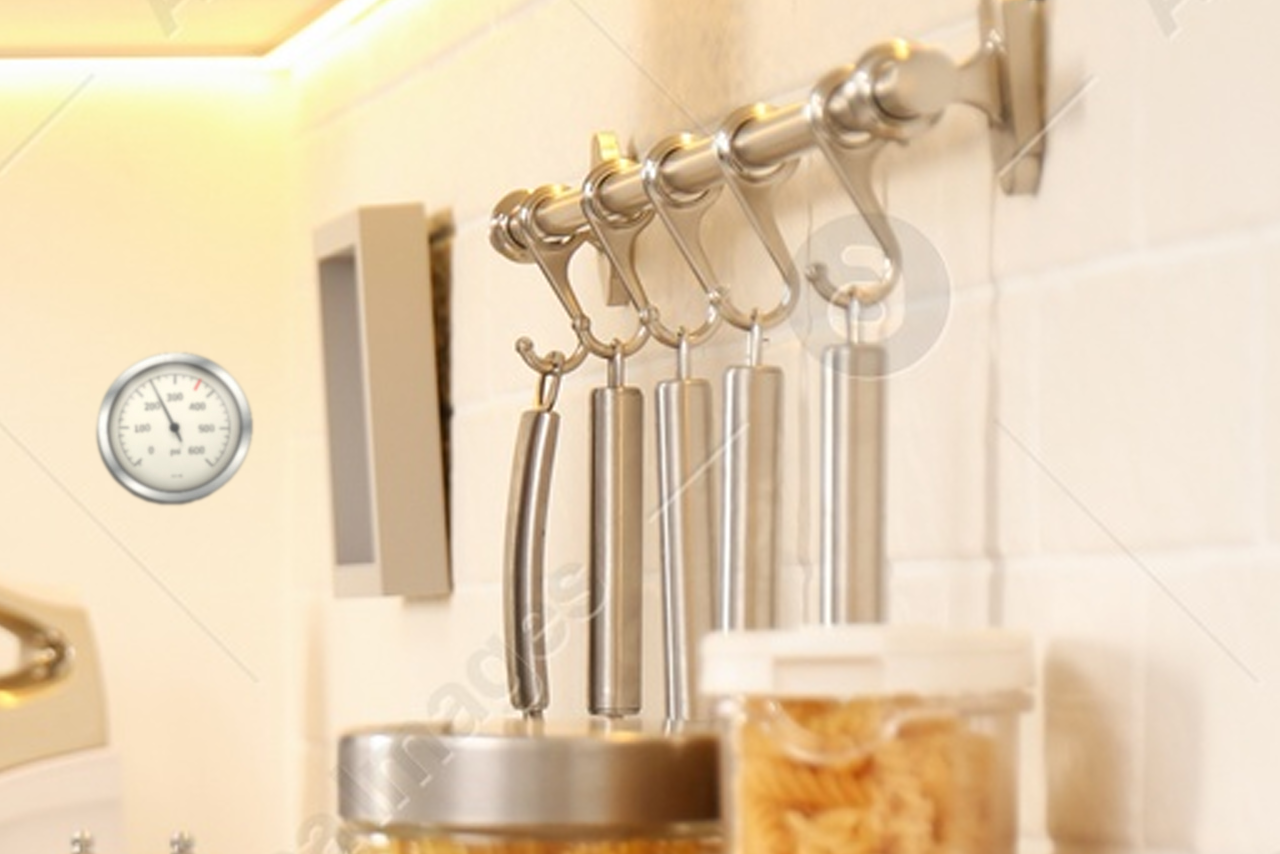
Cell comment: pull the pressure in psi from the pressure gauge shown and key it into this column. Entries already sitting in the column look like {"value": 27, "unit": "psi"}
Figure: {"value": 240, "unit": "psi"}
